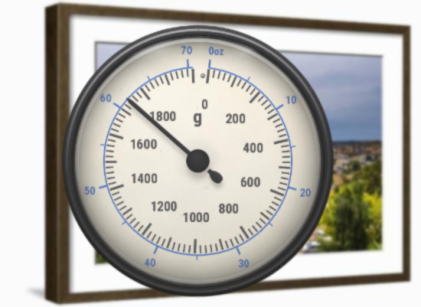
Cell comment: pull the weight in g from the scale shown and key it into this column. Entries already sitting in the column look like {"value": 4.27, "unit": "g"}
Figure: {"value": 1740, "unit": "g"}
